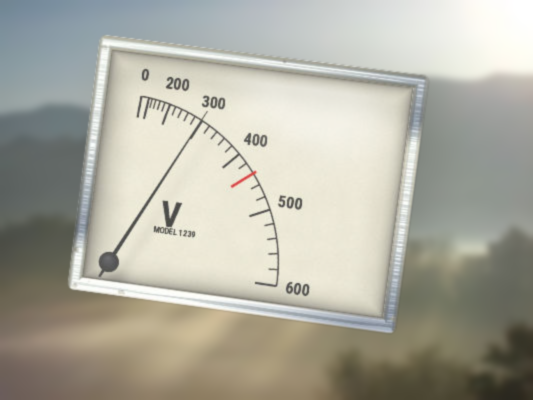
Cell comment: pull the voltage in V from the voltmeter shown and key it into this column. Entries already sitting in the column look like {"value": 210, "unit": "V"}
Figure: {"value": 300, "unit": "V"}
